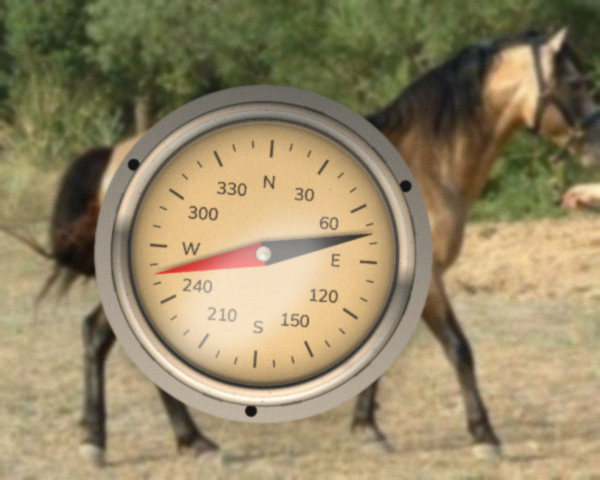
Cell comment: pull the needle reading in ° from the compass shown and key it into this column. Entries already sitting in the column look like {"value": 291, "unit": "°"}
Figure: {"value": 255, "unit": "°"}
